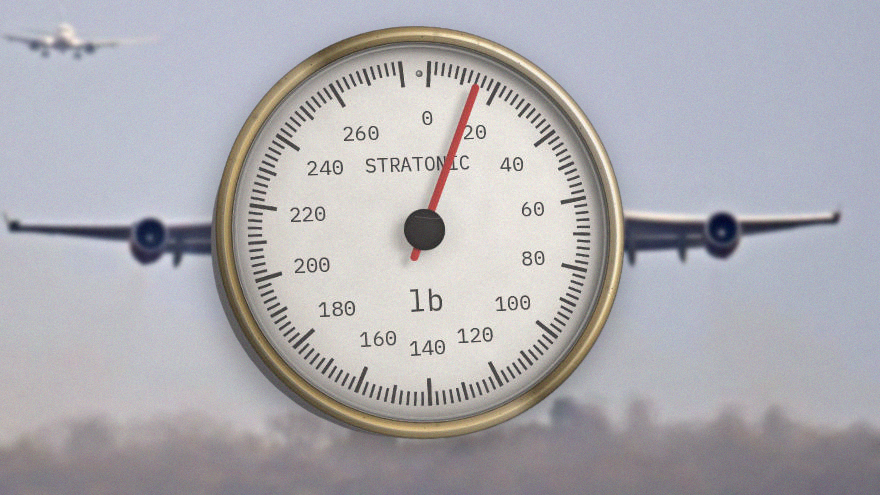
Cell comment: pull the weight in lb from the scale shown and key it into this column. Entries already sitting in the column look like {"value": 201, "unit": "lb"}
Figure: {"value": 14, "unit": "lb"}
